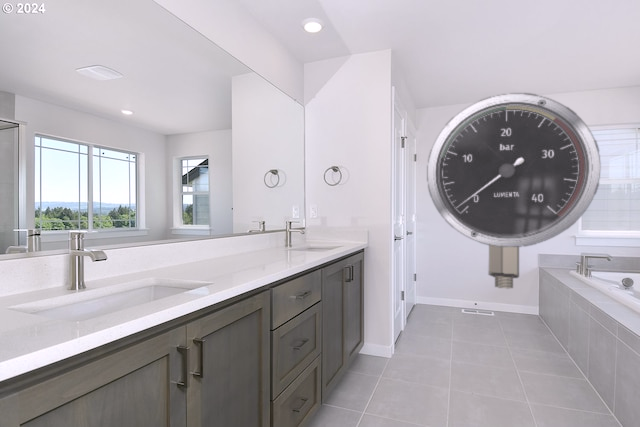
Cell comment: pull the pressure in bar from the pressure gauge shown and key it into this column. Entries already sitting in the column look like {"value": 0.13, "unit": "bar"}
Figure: {"value": 1, "unit": "bar"}
